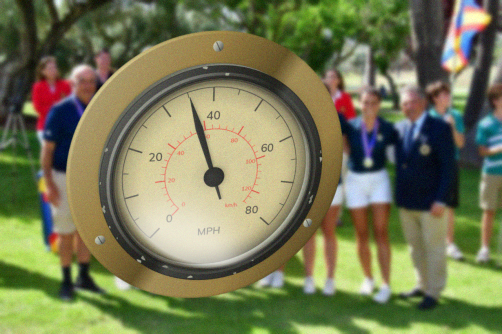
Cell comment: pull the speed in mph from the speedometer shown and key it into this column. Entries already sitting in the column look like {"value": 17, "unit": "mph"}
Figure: {"value": 35, "unit": "mph"}
